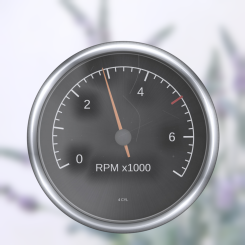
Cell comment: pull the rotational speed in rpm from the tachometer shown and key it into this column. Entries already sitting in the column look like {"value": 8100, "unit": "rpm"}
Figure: {"value": 2900, "unit": "rpm"}
